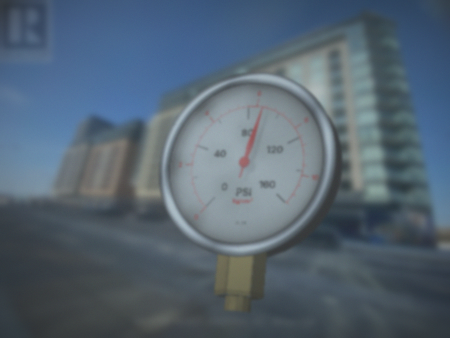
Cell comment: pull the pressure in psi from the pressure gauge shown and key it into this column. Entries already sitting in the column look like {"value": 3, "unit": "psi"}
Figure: {"value": 90, "unit": "psi"}
